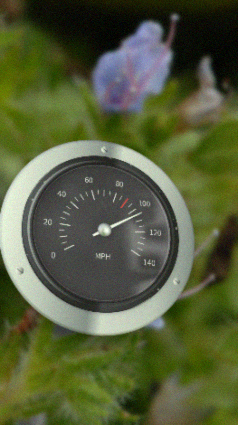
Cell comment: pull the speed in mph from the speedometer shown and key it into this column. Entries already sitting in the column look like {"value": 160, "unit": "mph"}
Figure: {"value": 105, "unit": "mph"}
